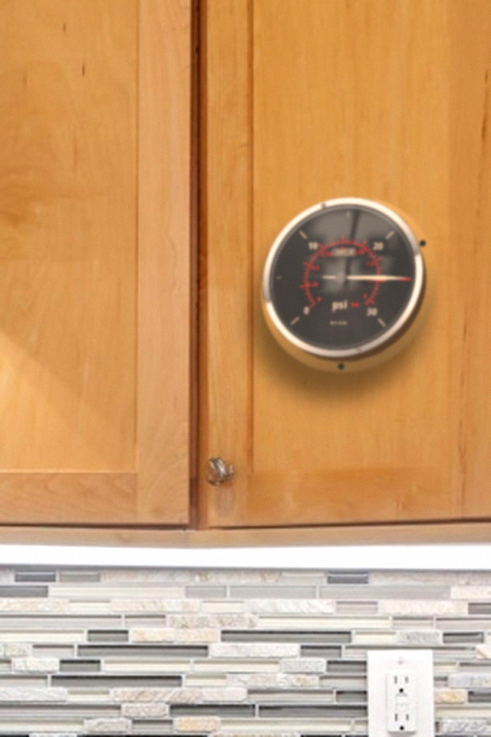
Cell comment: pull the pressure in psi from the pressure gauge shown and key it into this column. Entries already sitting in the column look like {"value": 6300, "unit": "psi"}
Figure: {"value": 25, "unit": "psi"}
